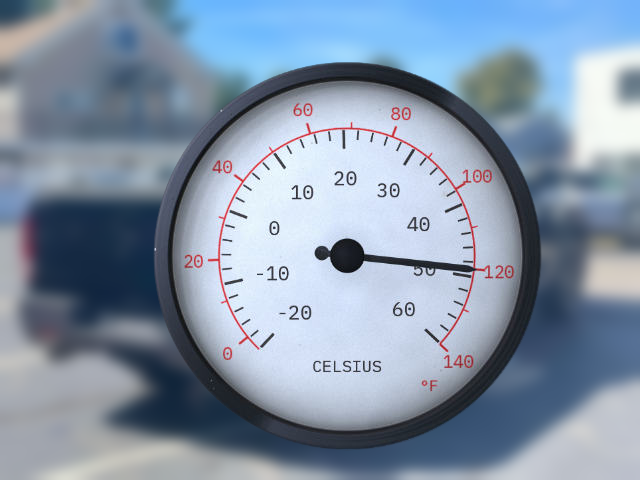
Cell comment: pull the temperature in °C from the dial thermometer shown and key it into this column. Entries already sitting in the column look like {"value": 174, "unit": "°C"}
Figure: {"value": 49, "unit": "°C"}
